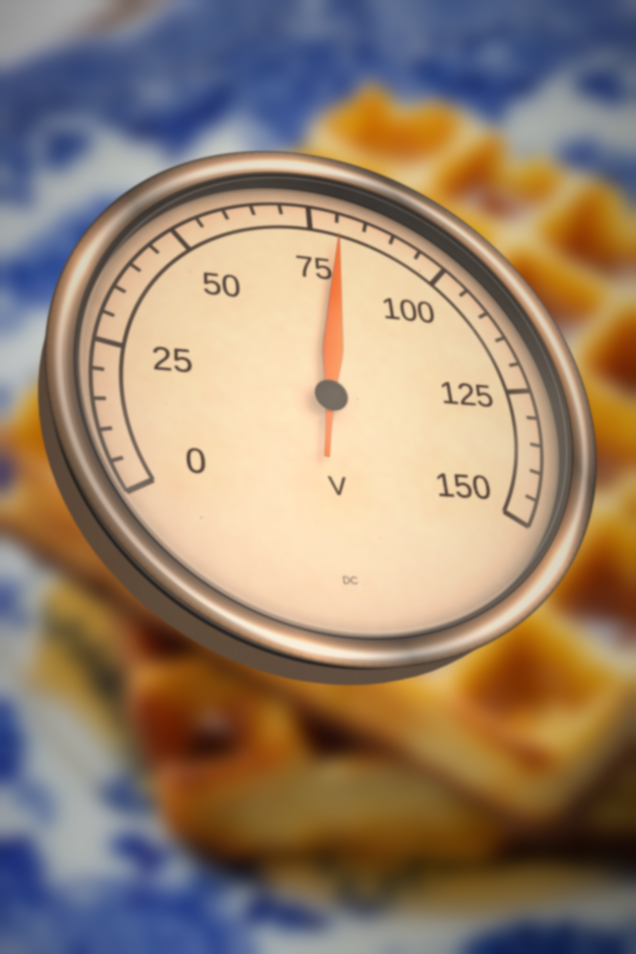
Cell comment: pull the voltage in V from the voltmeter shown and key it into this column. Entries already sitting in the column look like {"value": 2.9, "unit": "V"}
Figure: {"value": 80, "unit": "V"}
